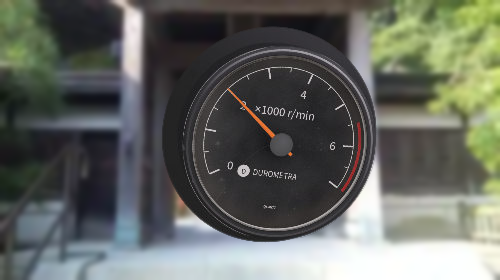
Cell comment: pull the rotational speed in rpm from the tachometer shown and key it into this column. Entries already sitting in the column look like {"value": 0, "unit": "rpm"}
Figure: {"value": 2000, "unit": "rpm"}
